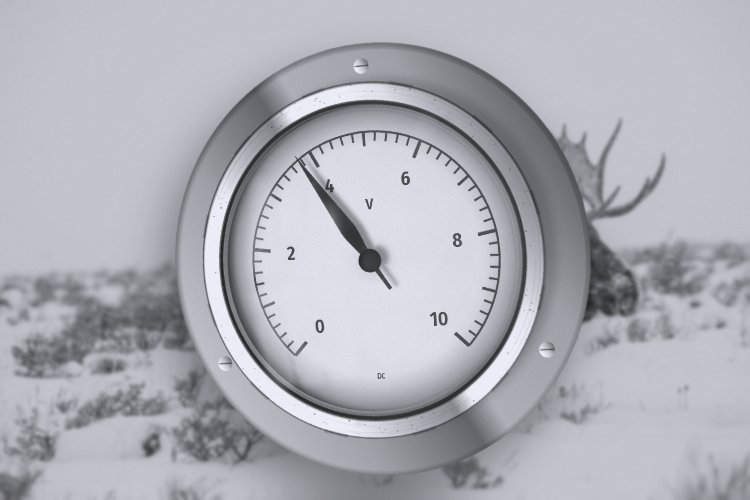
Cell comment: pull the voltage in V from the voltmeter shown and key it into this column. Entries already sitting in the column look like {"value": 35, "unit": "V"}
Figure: {"value": 3.8, "unit": "V"}
